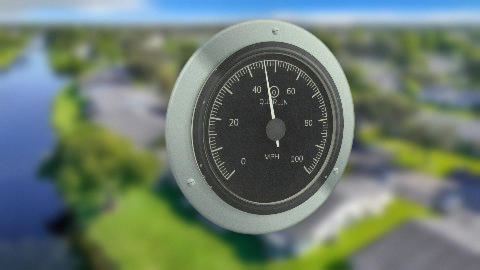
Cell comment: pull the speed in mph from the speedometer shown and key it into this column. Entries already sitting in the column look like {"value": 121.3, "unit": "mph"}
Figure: {"value": 45, "unit": "mph"}
